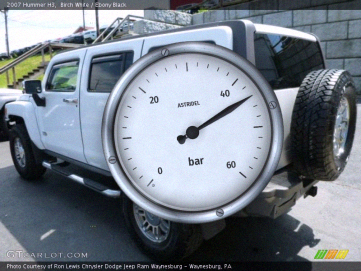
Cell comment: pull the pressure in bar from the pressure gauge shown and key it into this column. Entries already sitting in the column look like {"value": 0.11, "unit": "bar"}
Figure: {"value": 44, "unit": "bar"}
